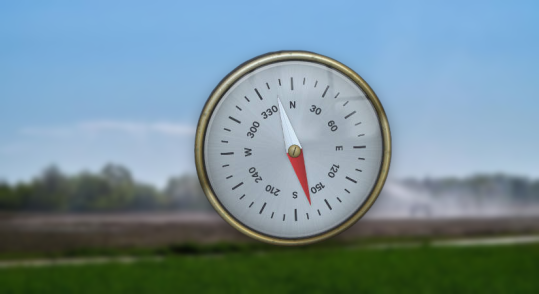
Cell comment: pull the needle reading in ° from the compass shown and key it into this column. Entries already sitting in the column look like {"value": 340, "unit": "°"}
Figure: {"value": 165, "unit": "°"}
